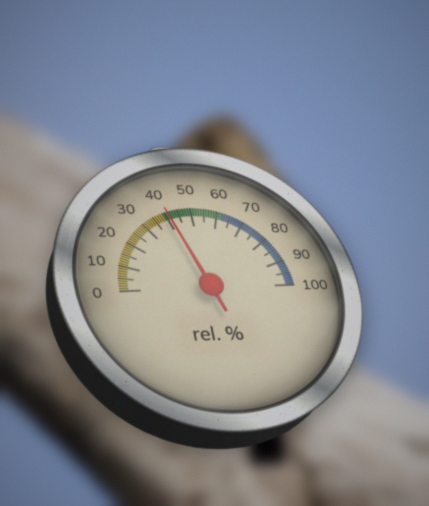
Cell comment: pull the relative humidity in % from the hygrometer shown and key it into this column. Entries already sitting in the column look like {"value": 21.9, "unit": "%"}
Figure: {"value": 40, "unit": "%"}
